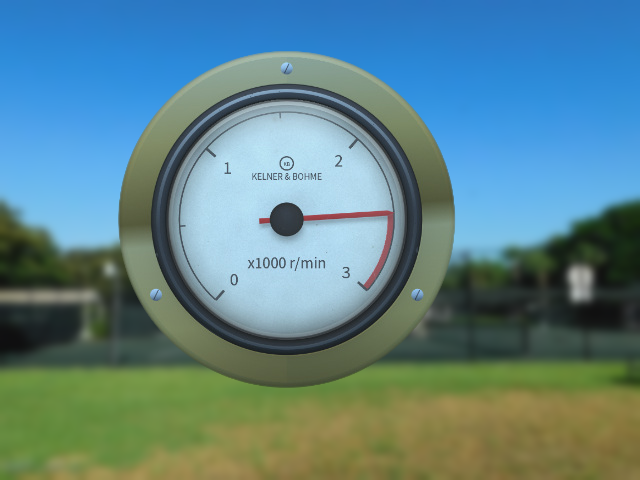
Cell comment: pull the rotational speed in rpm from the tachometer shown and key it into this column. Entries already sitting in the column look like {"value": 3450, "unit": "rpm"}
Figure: {"value": 2500, "unit": "rpm"}
